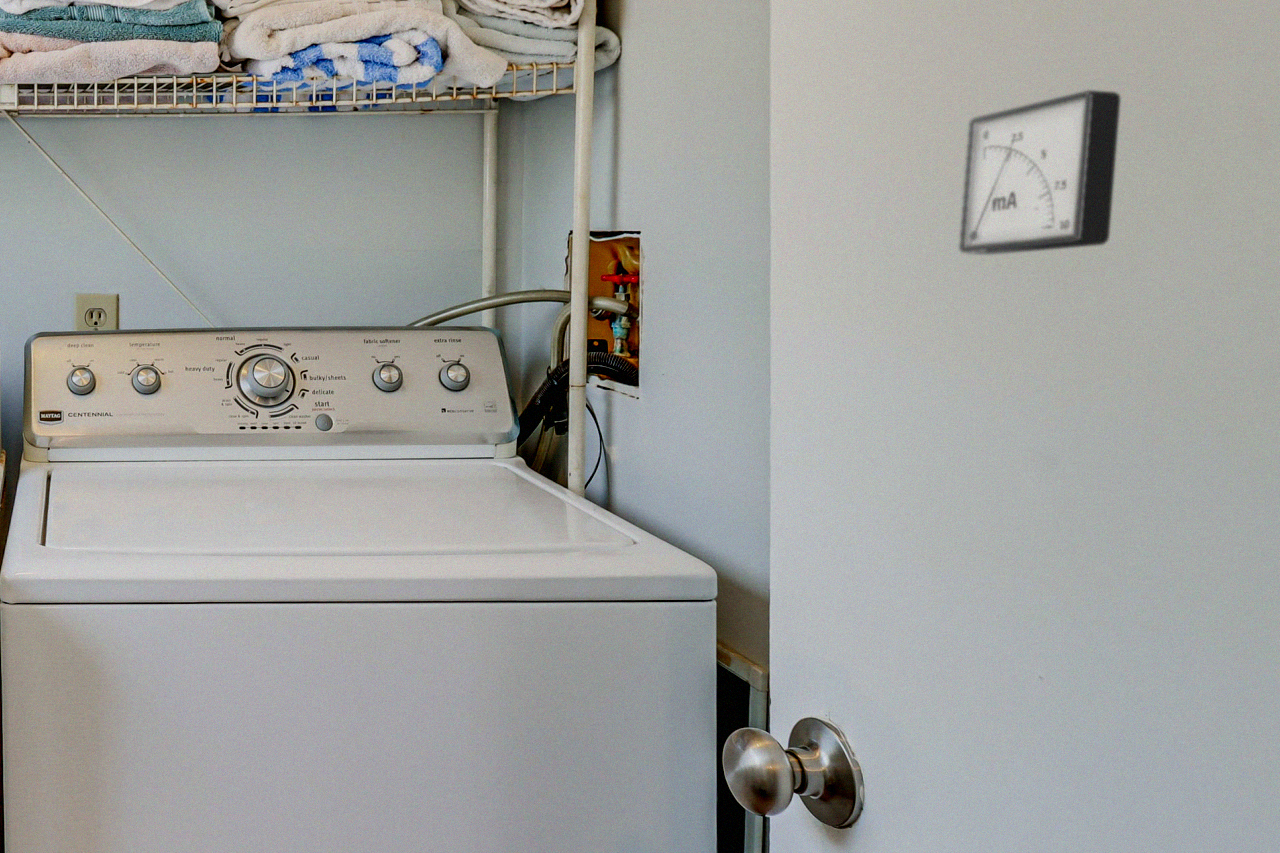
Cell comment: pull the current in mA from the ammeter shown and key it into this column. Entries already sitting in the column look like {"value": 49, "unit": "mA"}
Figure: {"value": 2.5, "unit": "mA"}
